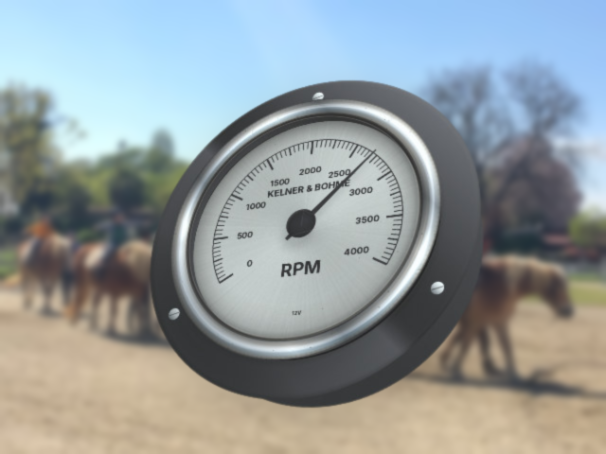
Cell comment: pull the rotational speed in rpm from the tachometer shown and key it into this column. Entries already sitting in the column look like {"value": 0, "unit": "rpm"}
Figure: {"value": 2750, "unit": "rpm"}
